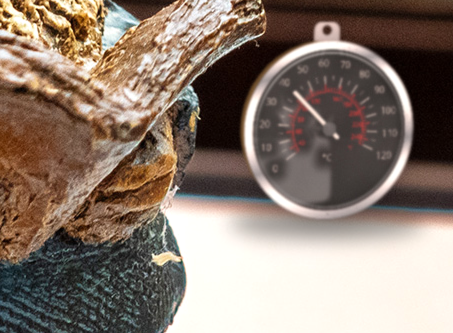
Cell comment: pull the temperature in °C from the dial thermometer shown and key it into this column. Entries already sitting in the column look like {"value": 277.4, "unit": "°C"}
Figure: {"value": 40, "unit": "°C"}
